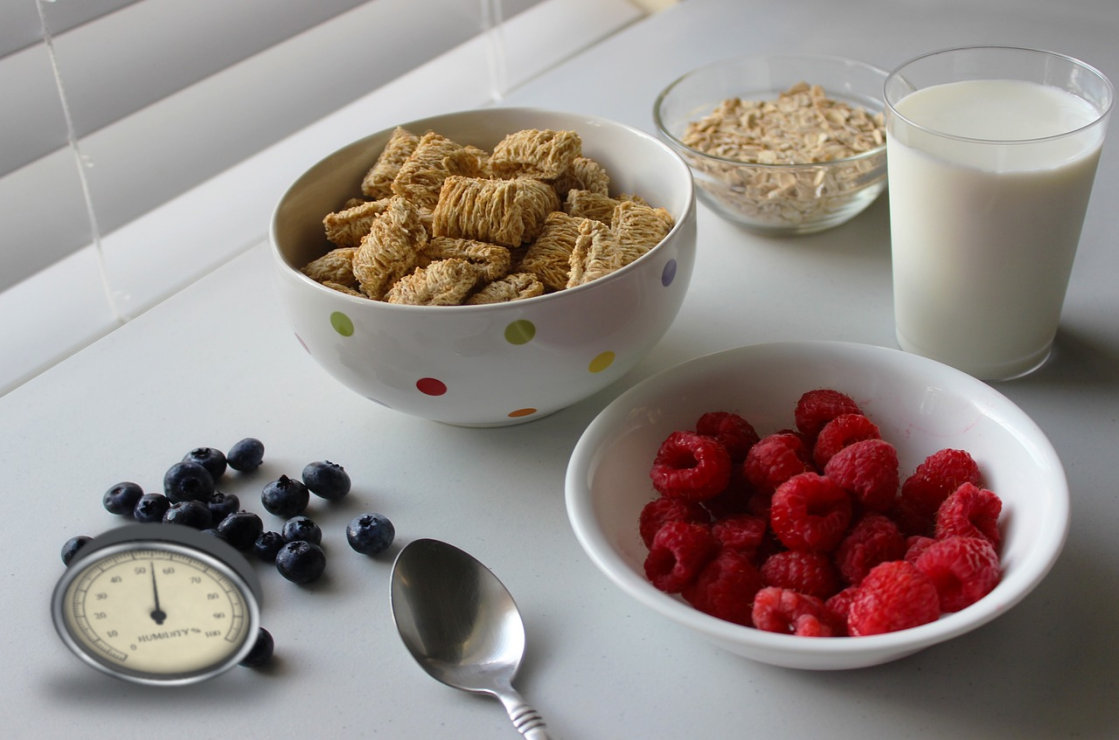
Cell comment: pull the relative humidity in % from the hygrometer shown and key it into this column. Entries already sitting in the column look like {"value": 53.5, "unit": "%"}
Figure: {"value": 55, "unit": "%"}
